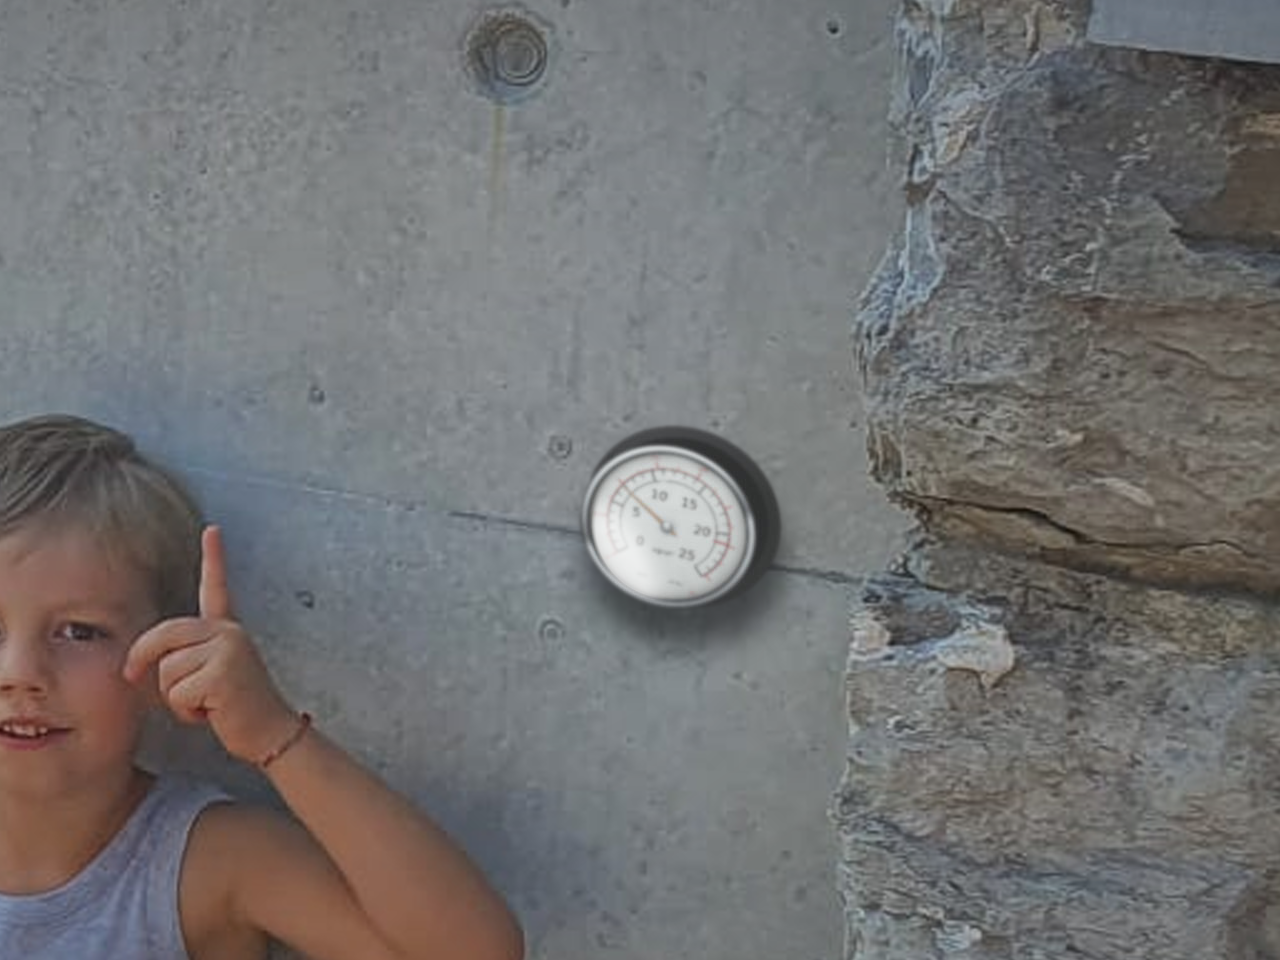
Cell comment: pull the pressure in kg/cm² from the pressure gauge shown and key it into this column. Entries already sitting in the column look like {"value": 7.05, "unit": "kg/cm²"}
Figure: {"value": 7, "unit": "kg/cm²"}
